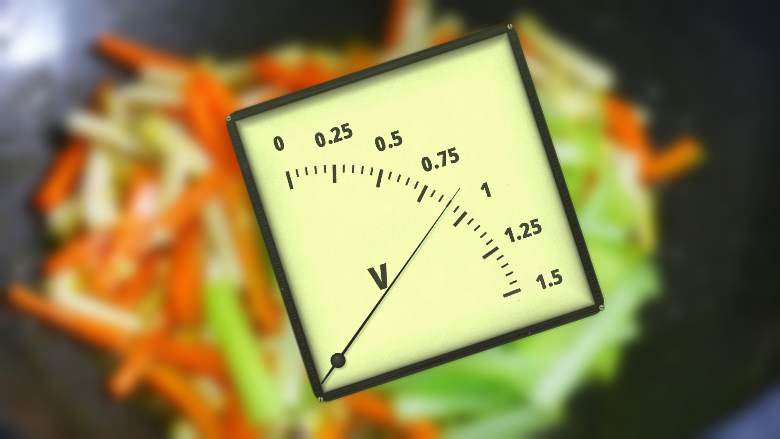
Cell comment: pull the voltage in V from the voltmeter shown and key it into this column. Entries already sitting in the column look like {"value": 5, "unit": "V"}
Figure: {"value": 0.9, "unit": "V"}
